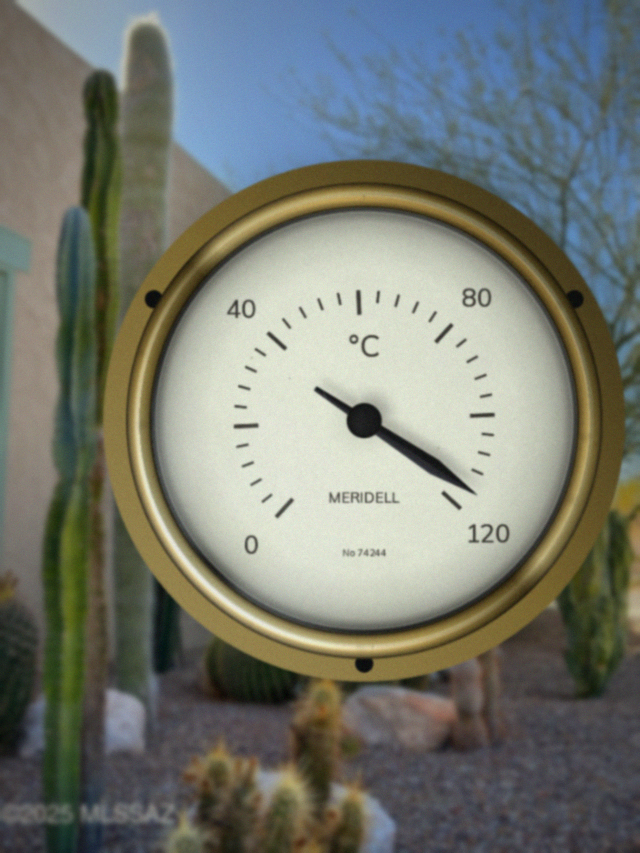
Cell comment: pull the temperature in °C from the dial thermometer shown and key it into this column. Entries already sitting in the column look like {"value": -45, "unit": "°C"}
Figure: {"value": 116, "unit": "°C"}
